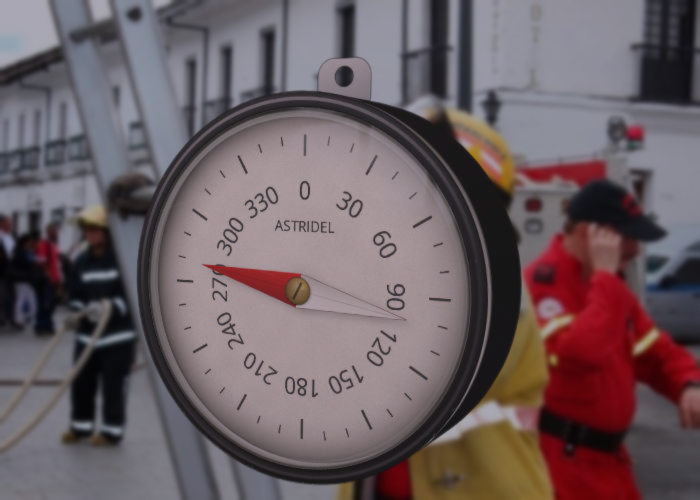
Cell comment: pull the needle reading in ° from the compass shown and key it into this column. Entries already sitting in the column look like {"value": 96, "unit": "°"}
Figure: {"value": 280, "unit": "°"}
